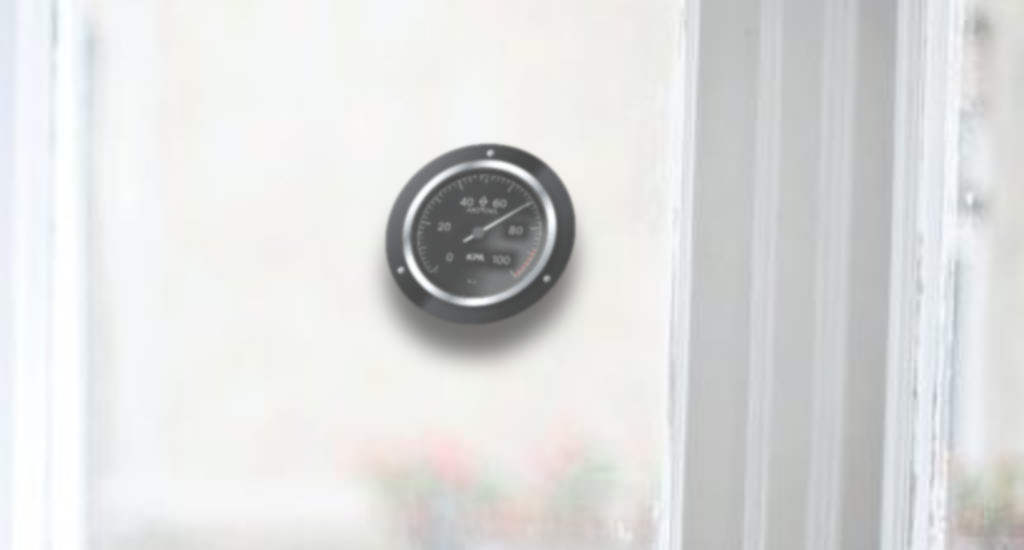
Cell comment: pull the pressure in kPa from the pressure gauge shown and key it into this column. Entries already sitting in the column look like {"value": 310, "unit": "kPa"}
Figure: {"value": 70, "unit": "kPa"}
